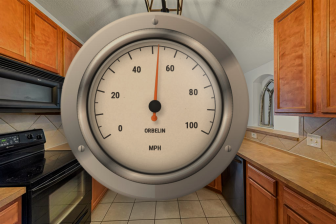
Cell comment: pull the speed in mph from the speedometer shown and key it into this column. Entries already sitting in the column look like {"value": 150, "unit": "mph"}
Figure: {"value": 52.5, "unit": "mph"}
